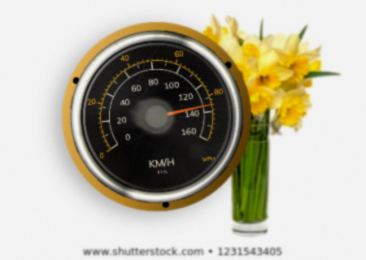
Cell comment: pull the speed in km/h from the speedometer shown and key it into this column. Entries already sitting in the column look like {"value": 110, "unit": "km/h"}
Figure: {"value": 135, "unit": "km/h"}
